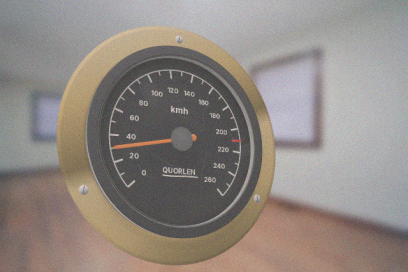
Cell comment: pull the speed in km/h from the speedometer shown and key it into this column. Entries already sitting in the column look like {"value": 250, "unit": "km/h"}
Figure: {"value": 30, "unit": "km/h"}
